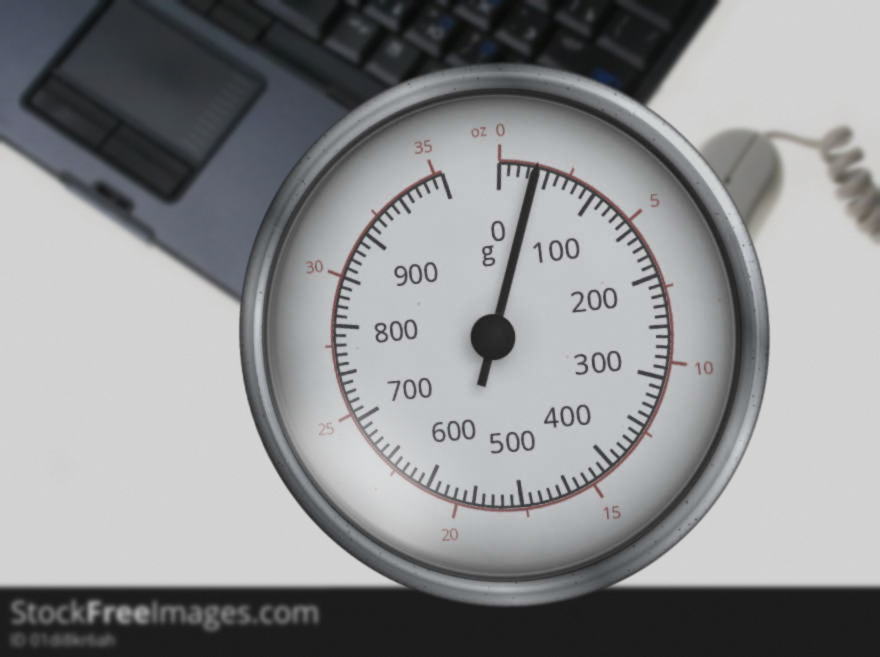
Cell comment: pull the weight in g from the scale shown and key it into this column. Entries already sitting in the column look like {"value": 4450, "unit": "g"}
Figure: {"value": 40, "unit": "g"}
